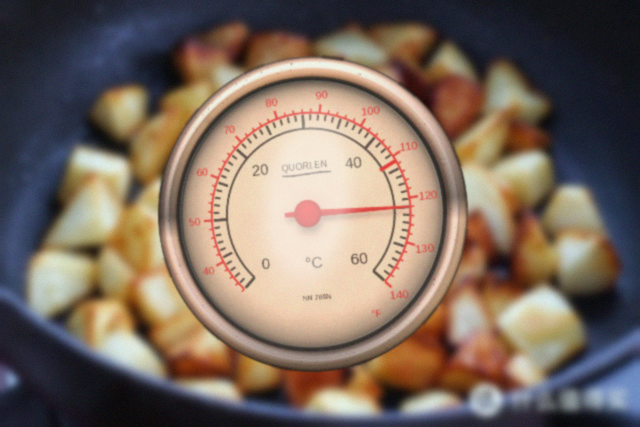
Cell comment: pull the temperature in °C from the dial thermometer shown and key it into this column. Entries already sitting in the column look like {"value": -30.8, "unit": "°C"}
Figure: {"value": 50, "unit": "°C"}
